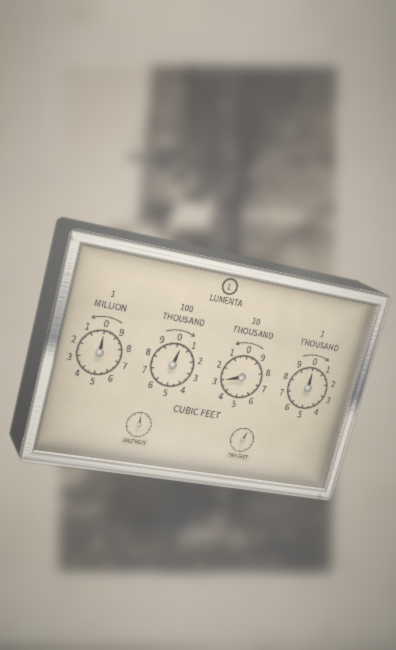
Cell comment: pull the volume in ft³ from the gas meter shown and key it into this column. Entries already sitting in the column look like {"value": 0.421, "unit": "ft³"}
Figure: {"value": 3000, "unit": "ft³"}
